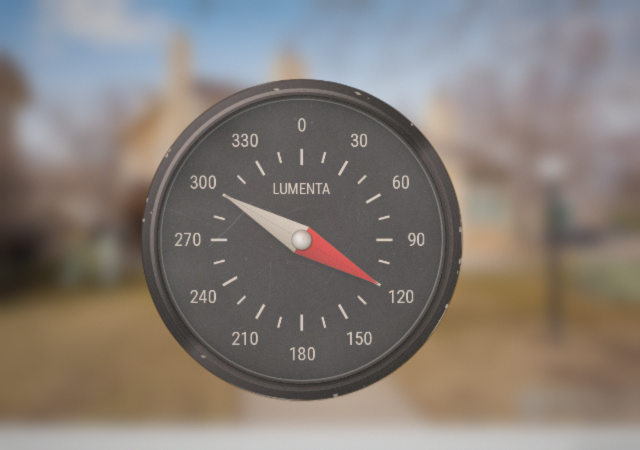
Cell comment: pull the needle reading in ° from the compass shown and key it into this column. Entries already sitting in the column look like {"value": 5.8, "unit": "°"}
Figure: {"value": 120, "unit": "°"}
